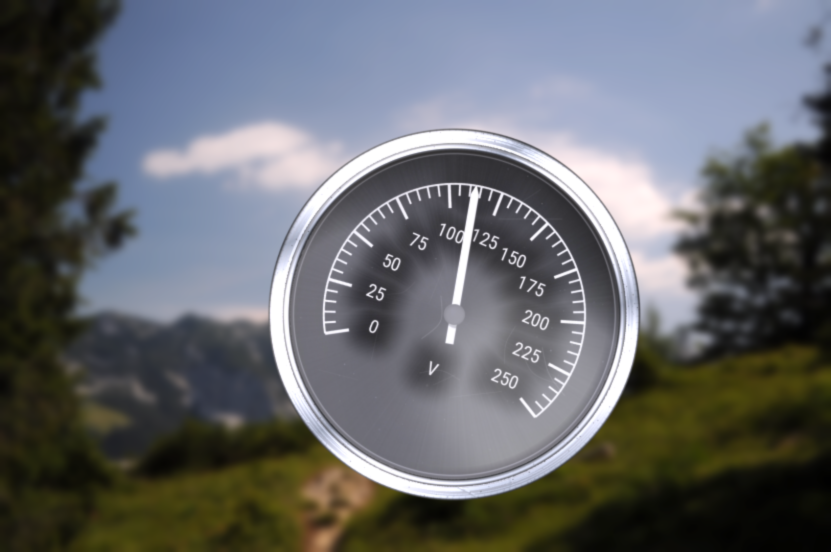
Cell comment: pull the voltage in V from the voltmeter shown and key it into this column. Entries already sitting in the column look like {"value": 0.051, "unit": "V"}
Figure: {"value": 112.5, "unit": "V"}
